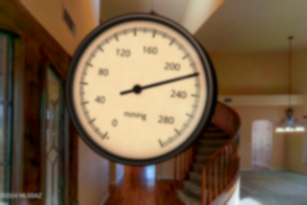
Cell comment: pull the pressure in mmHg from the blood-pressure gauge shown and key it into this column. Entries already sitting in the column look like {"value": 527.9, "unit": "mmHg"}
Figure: {"value": 220, "unit": "mmHg"}
